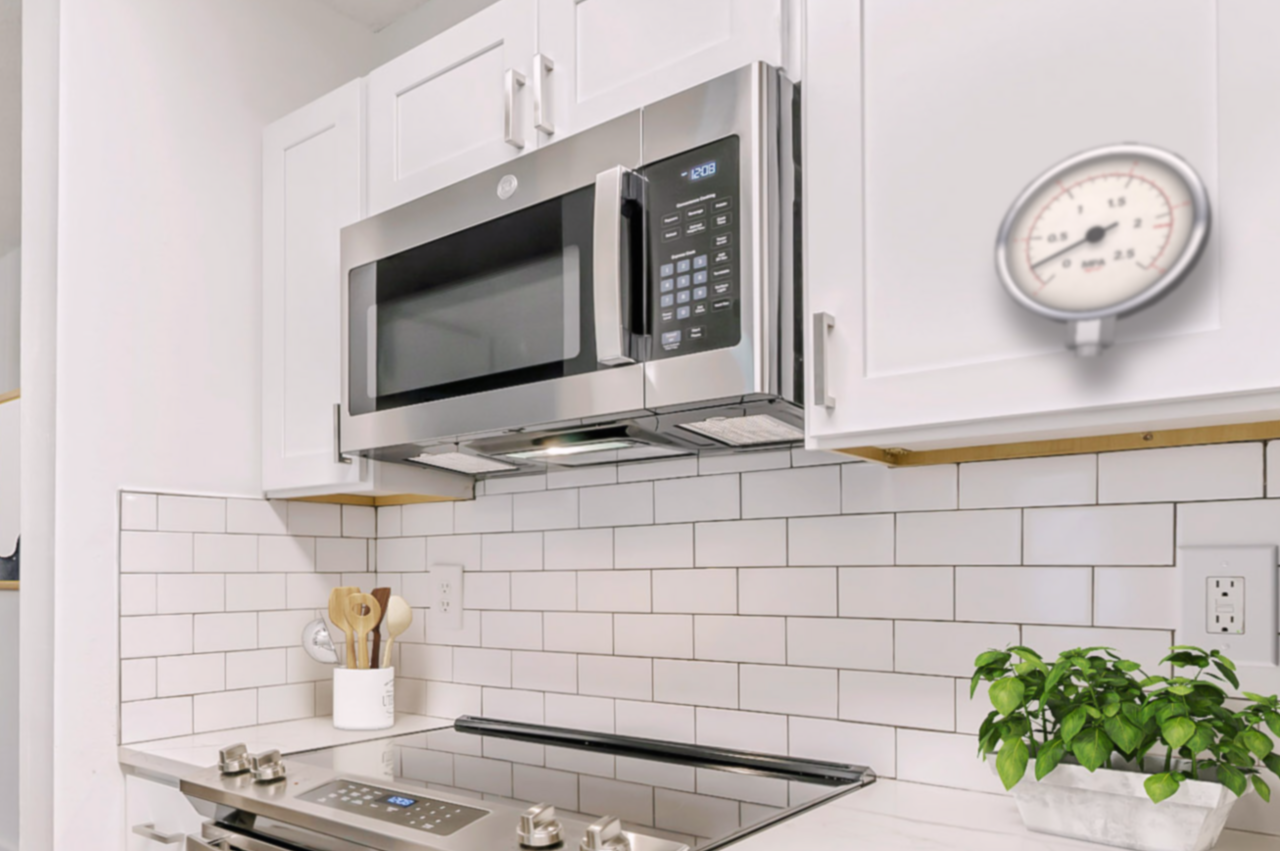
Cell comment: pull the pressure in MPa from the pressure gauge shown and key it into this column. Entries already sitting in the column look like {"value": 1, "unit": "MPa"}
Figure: {"value": 0.2, "unit": "MPa"}
